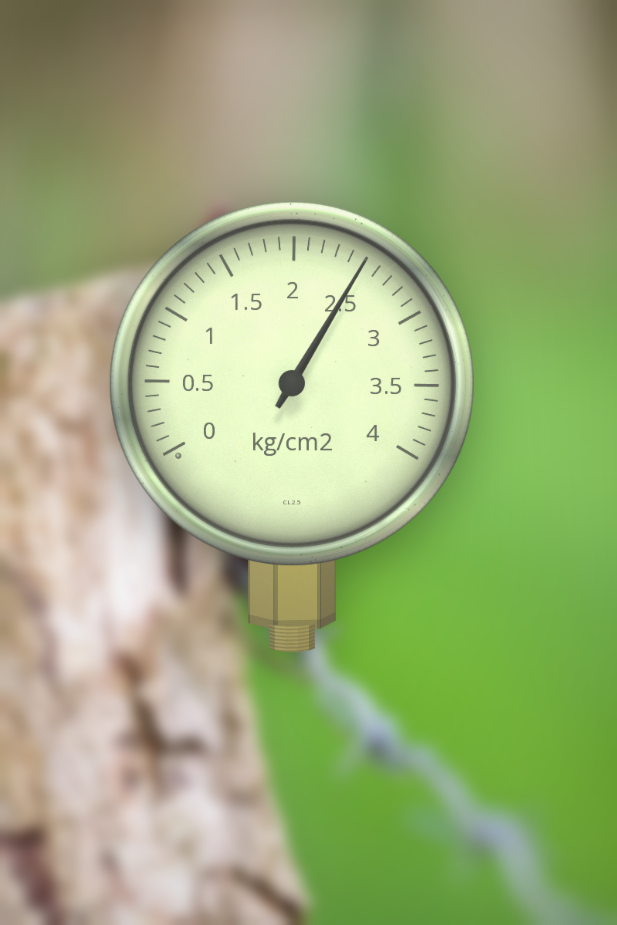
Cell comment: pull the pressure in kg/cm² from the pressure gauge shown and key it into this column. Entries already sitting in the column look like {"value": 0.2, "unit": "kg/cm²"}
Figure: {"value": 2.5, "unit": "kg/cm²"}
